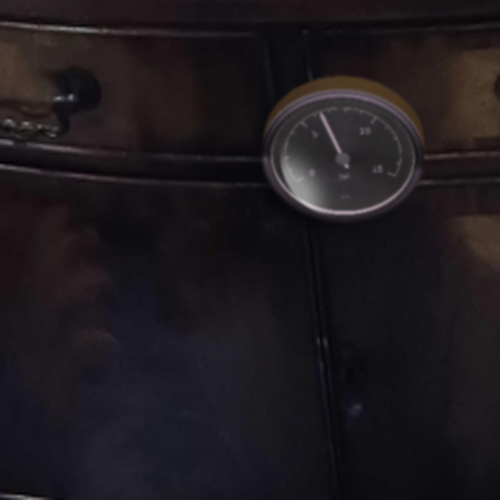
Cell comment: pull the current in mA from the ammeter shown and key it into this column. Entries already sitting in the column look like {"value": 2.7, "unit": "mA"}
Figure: {"value": 6.5, "unit": "mA"}
